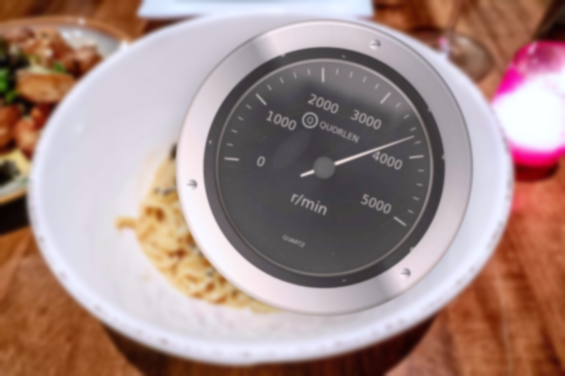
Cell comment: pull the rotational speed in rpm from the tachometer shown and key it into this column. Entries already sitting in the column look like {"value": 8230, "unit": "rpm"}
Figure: {"value": 3700, "unit": "rpm"}
